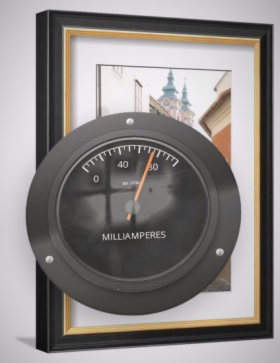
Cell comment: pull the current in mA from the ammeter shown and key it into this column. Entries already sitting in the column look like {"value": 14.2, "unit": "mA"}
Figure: {"value": 75, "unit": "mA"}
